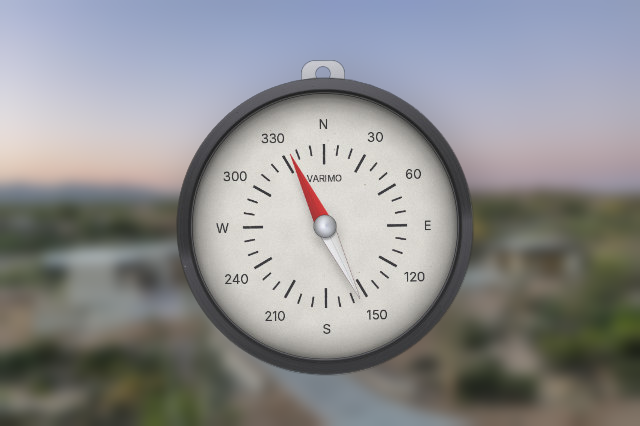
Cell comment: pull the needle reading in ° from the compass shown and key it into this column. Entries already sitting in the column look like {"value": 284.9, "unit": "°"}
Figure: {"value": 335, "unit": "°"}
